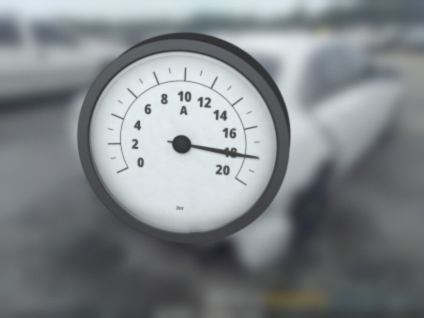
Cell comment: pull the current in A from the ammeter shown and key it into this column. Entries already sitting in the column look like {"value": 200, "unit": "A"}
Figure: {"value": 18, "unit": "A"}
